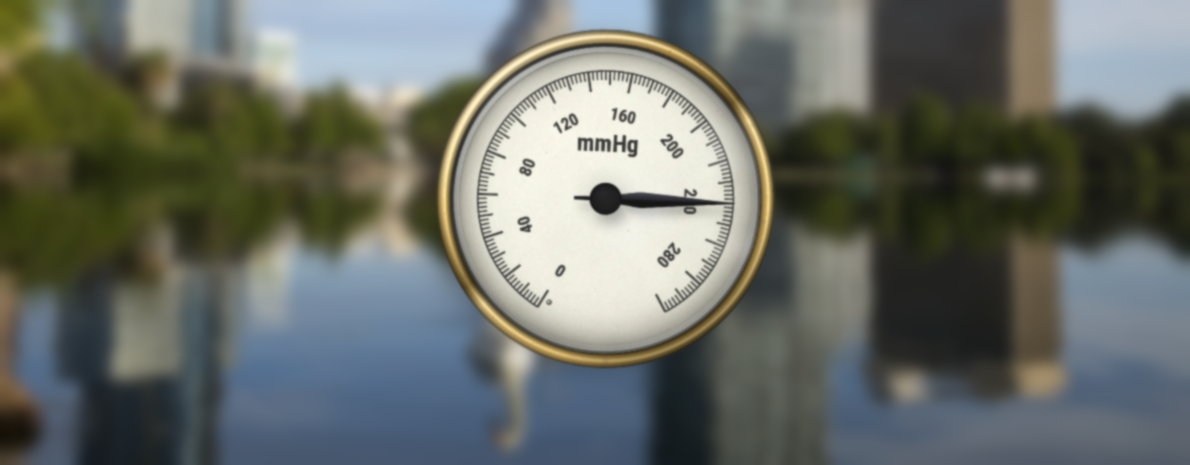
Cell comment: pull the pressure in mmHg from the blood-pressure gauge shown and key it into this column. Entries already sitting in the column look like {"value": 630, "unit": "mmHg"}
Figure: {"value": 240, "unit": "mmHg"}
